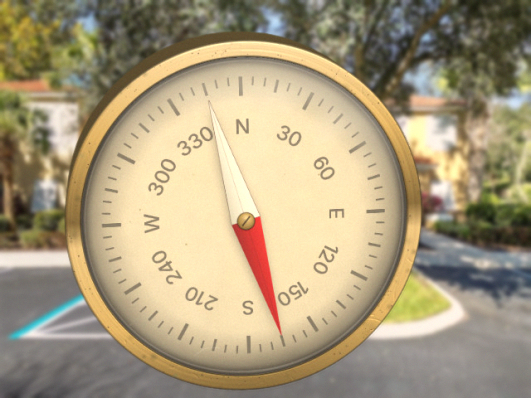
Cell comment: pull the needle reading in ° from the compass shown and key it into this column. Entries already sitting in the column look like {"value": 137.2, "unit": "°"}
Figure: {"value": 165, "unit": "°"}
